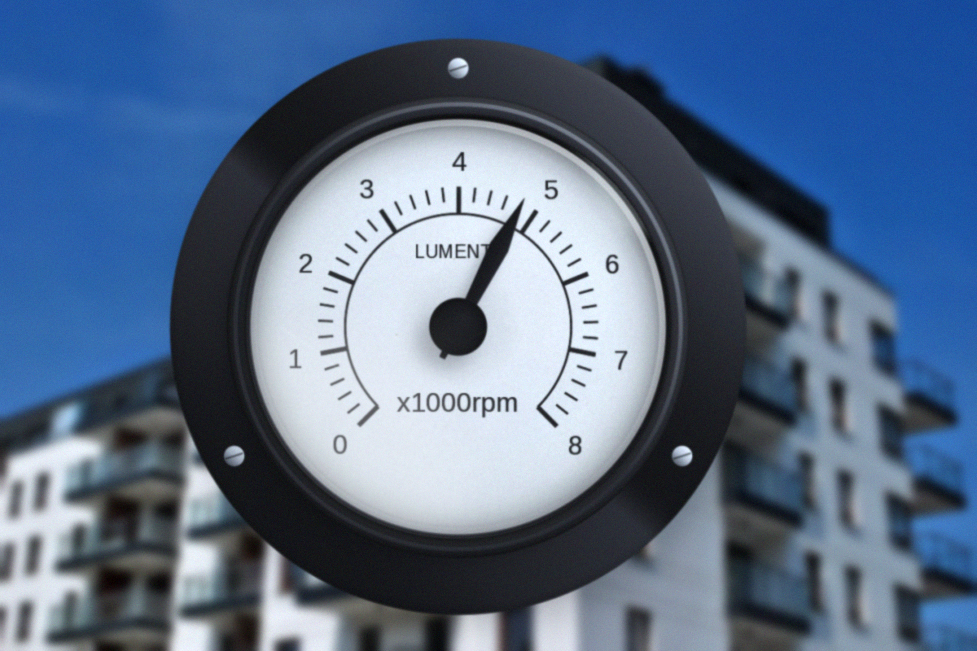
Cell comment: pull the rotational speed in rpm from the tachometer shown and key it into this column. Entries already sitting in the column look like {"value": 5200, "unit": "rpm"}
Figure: {"value": 4800, "unit": "rpm"}
